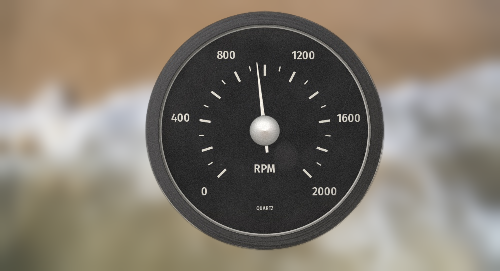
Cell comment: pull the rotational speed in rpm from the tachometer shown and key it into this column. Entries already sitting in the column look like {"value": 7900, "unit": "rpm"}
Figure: {"value": 950, "unit": "rpm"}
